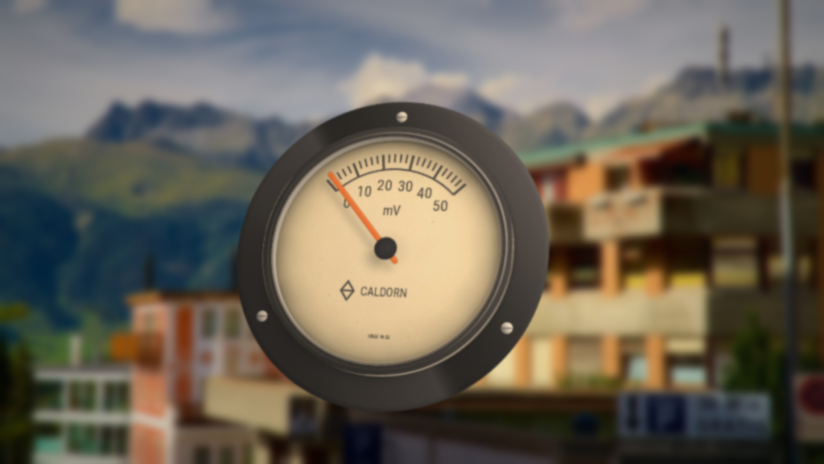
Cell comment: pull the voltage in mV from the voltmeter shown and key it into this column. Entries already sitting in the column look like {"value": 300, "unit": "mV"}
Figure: {"value": 2, "unit": "mV"}
